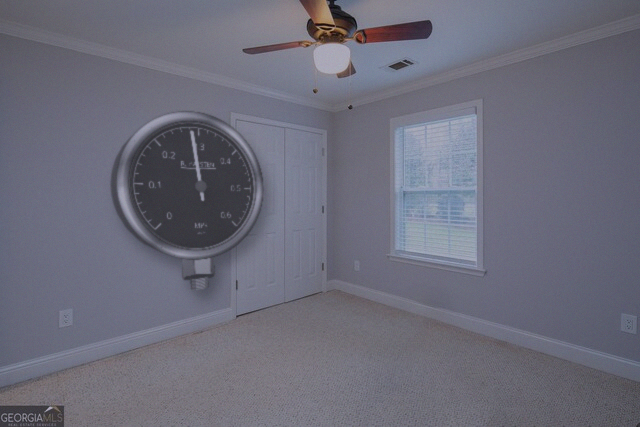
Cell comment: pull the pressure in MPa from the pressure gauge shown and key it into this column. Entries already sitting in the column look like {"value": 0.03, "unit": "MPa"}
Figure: {"value": 0.28, "unit": "MPa"}
